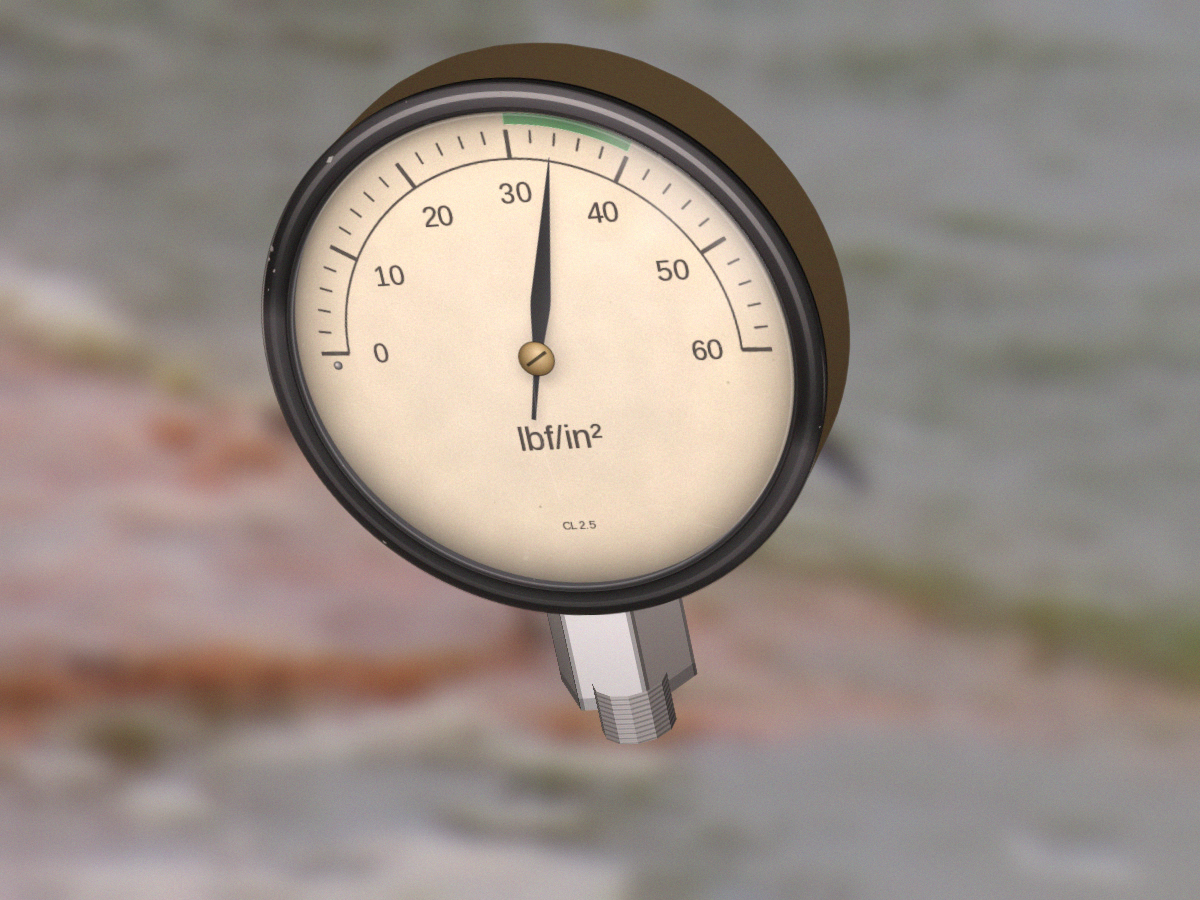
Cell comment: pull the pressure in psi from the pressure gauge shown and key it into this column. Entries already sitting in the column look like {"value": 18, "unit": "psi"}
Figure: {"value": 34, "unit": "psi"}
